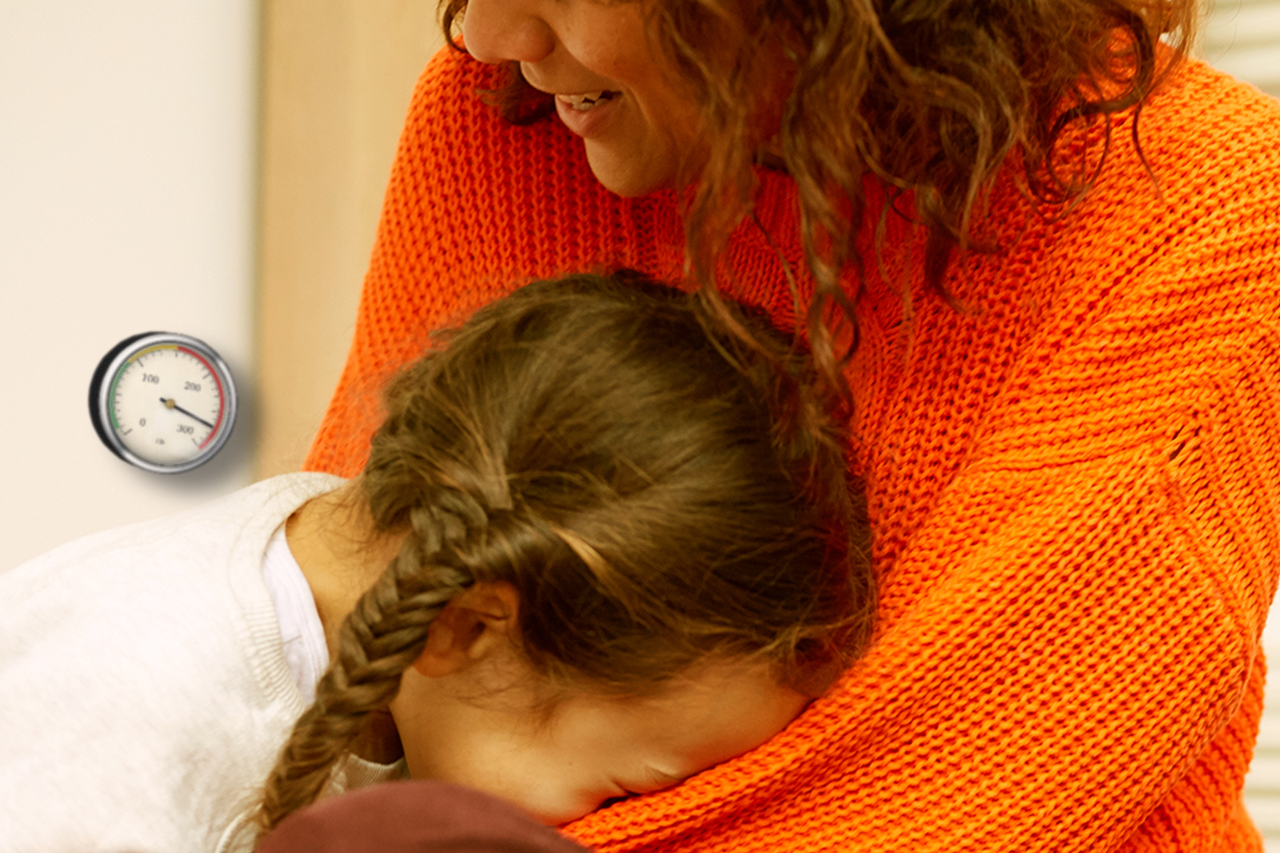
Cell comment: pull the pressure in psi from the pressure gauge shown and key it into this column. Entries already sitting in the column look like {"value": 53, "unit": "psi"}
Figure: {"value": 270, "unit": "psi"}
